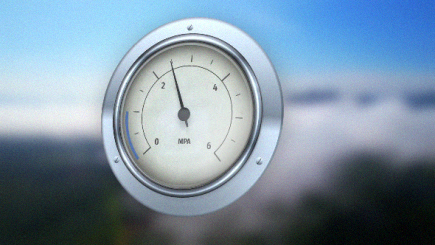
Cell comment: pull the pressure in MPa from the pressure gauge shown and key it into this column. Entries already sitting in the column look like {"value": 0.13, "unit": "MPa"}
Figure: {"value": 2.5, "unit": "MPa"}
